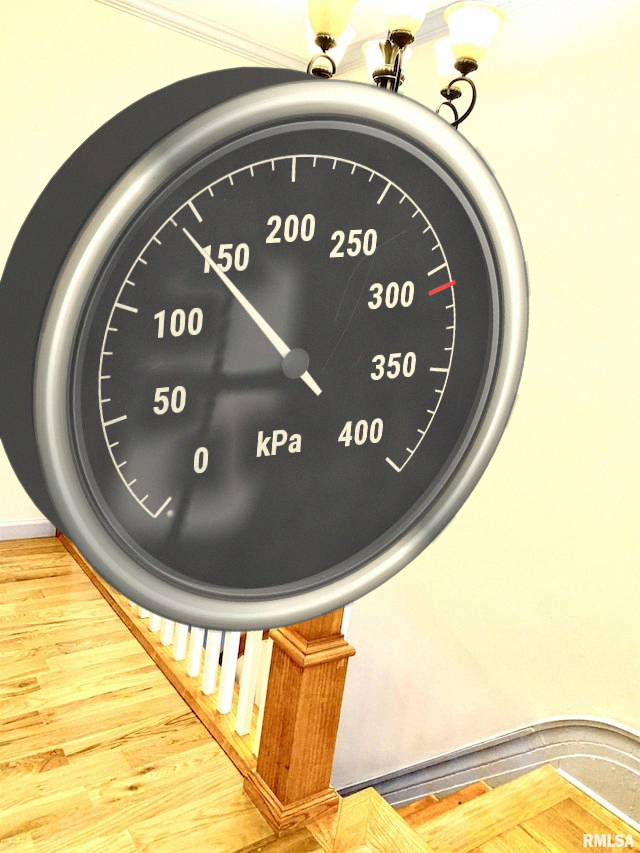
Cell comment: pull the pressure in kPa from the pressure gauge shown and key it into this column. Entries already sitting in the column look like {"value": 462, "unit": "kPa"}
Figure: {"value": 140, "unit": "kPa"}
